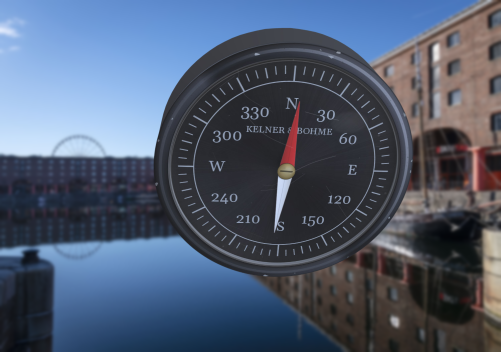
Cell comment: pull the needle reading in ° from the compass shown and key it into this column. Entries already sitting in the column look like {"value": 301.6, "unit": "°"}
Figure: {"value": 5, "unit": "°"}
